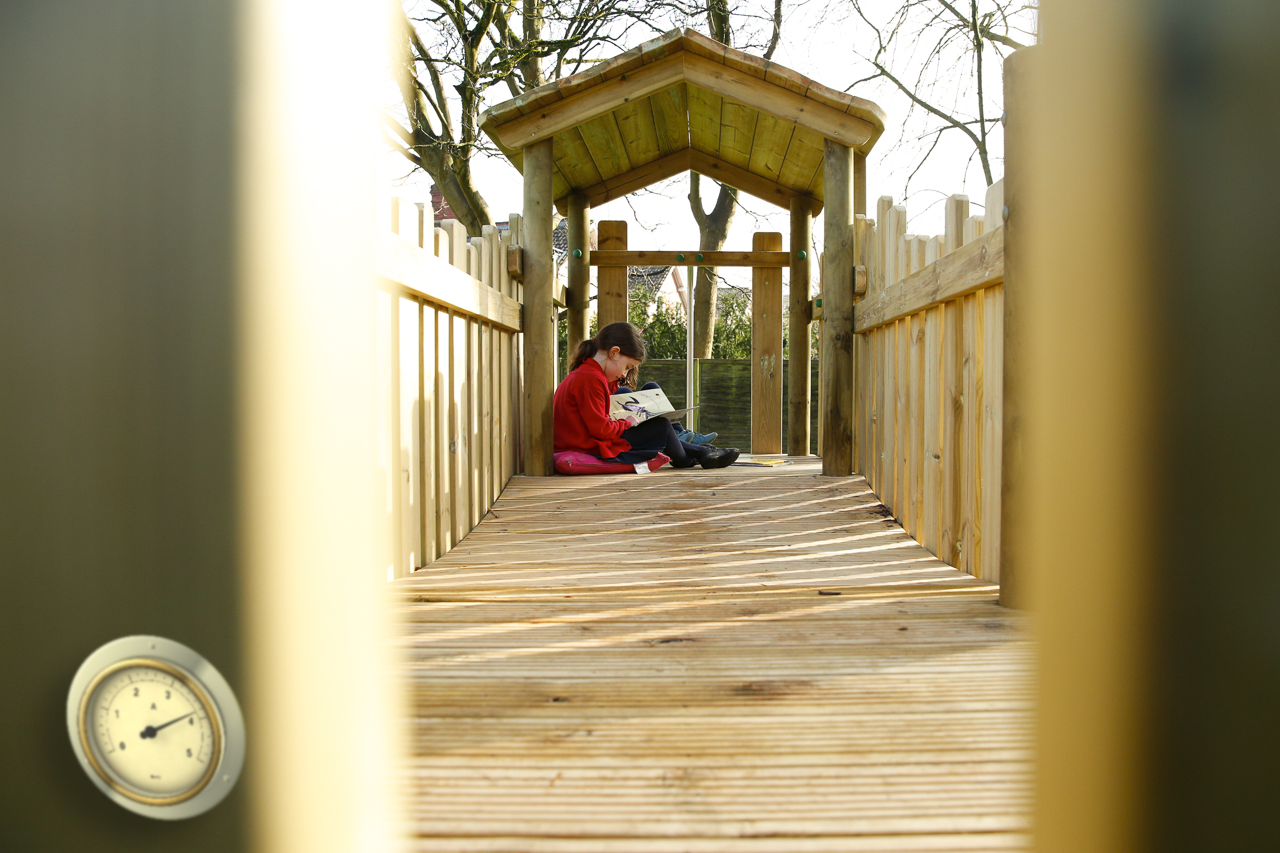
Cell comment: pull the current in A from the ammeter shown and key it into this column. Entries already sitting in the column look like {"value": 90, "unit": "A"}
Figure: {"value": 3.8, "unit": "A"}
